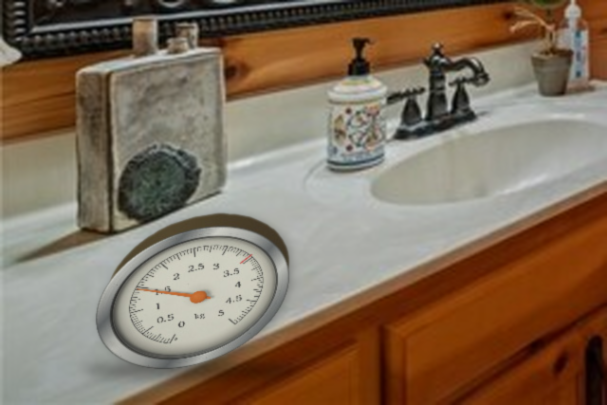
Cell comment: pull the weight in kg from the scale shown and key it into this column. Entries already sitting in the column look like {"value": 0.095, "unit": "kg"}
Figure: {"value": 1.5, "unit": "kg"}
